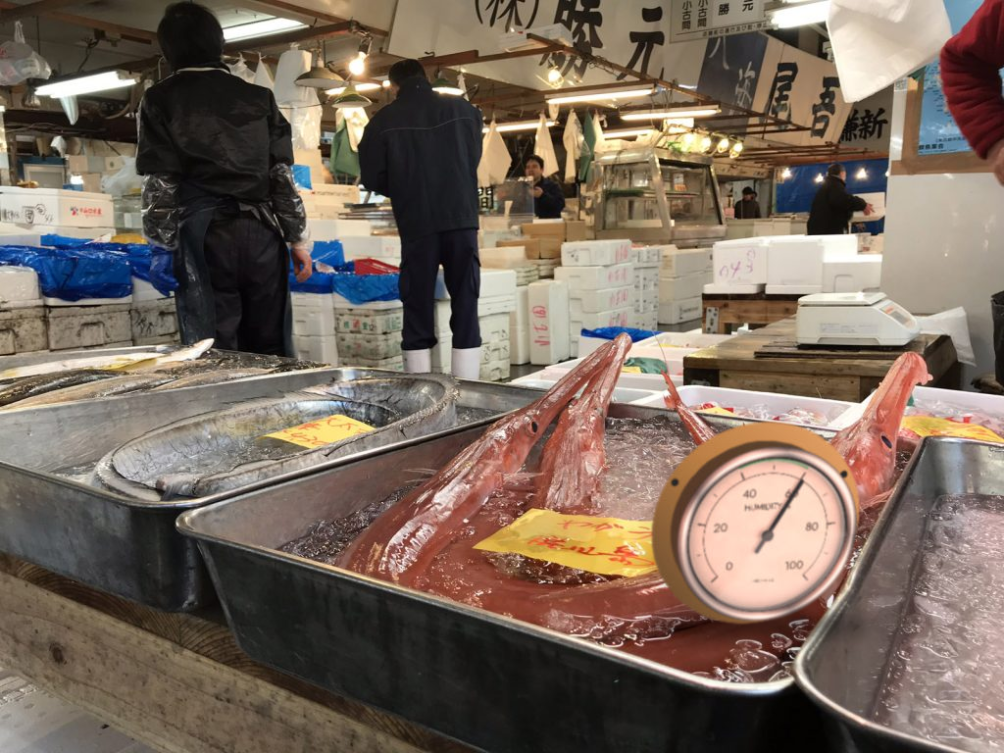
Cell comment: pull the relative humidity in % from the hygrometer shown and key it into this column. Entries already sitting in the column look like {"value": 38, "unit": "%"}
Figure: {"value": 60, "unit": "%"}
